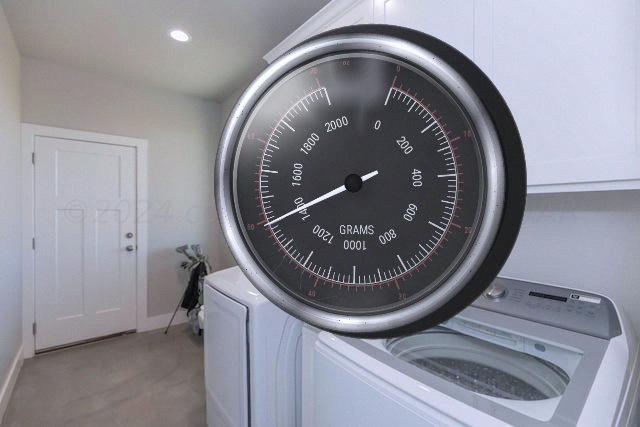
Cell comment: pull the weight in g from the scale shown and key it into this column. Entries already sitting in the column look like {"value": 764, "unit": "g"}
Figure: {"value": 1400, "unit": "g"}
